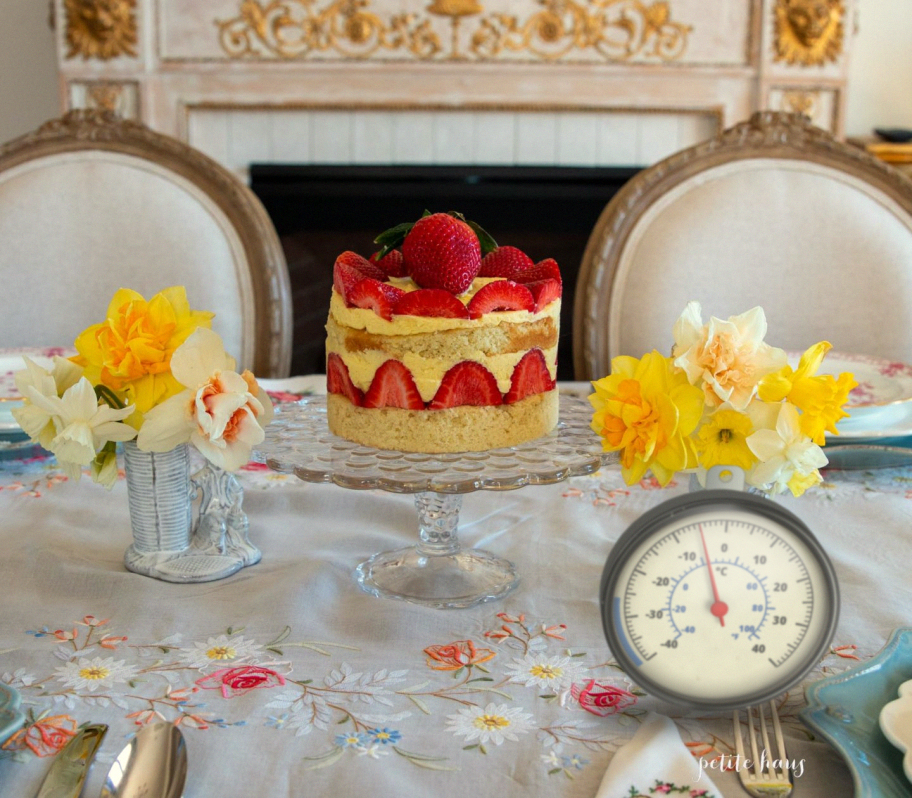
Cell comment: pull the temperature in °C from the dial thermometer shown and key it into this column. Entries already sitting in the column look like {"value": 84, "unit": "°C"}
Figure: {"value": -5, "unit": "°C"}
